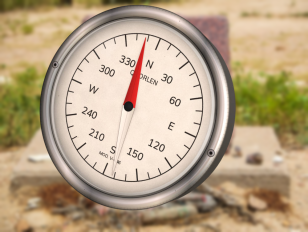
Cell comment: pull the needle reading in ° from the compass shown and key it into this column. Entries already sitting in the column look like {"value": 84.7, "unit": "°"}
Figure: {"value": 350, "unit": "°"}
